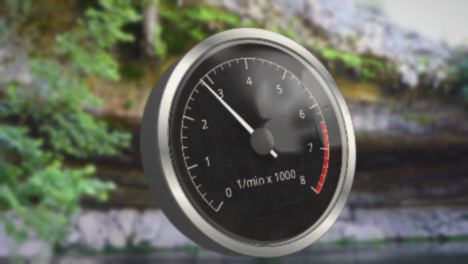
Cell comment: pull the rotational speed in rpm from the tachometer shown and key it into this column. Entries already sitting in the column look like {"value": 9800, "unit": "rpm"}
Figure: {"value": 2800, "unit": "rpm"}
